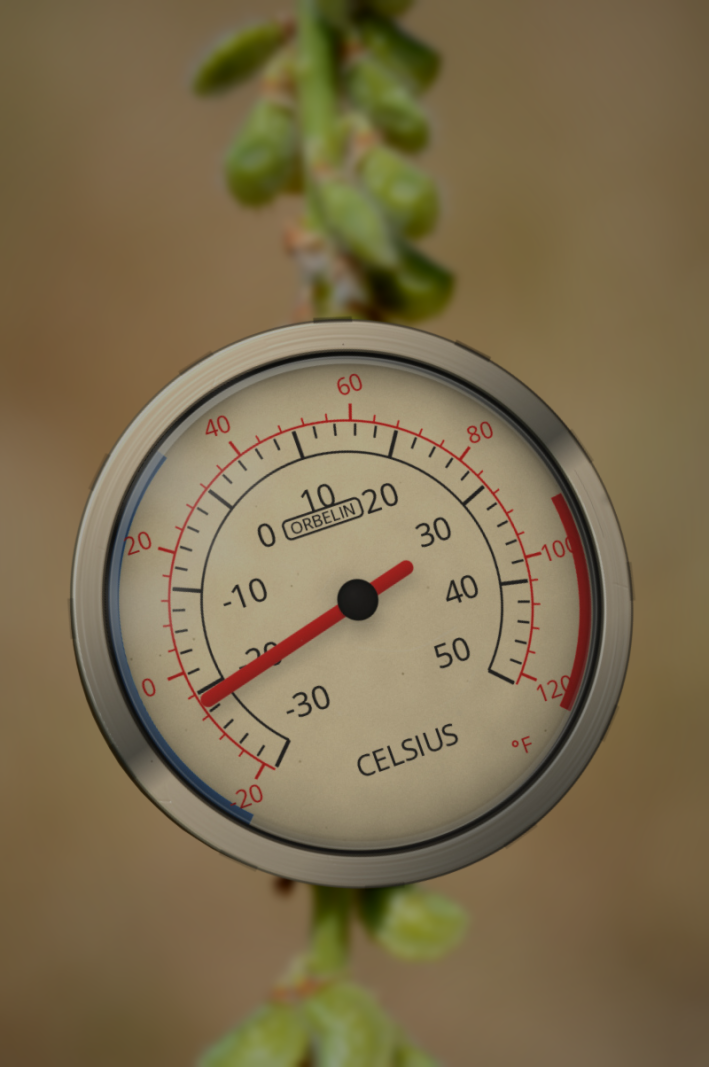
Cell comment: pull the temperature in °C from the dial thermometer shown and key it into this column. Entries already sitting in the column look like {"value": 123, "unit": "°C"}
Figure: {"value": -21, "unit": "°C"}
